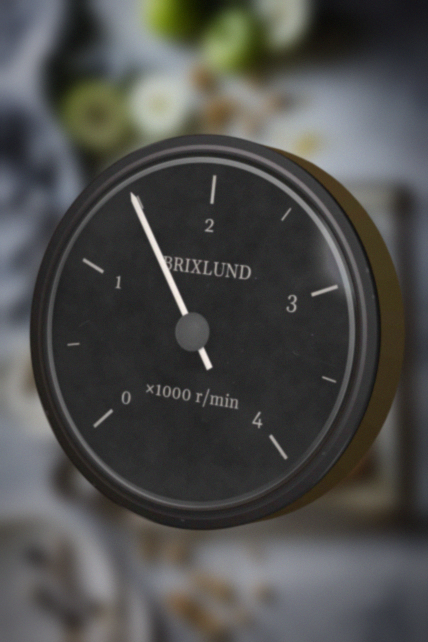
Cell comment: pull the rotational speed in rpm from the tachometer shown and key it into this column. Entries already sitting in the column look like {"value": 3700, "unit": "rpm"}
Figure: {"value": 1500, "unit": "rpm"}
